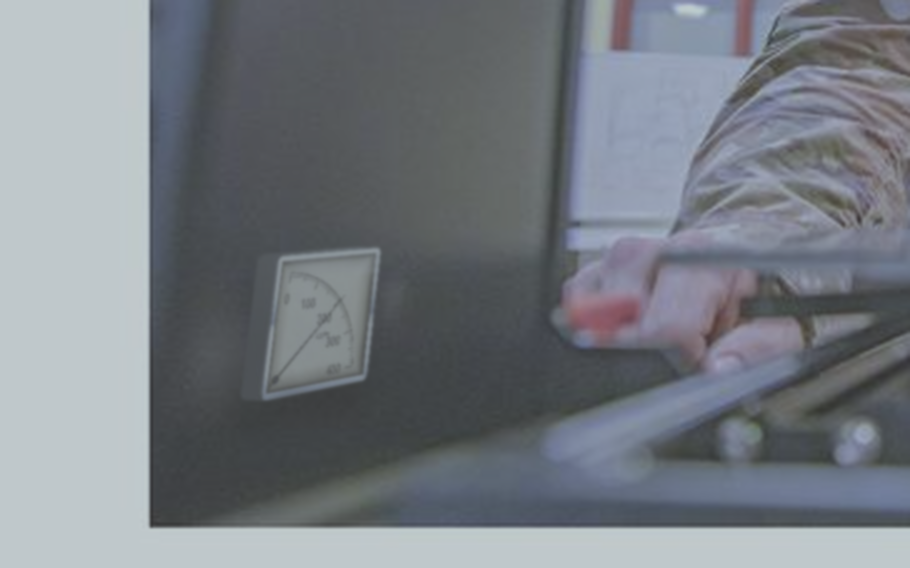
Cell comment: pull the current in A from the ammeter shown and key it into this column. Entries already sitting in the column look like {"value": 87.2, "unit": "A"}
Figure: {"value": 200, "unit": "A"}
